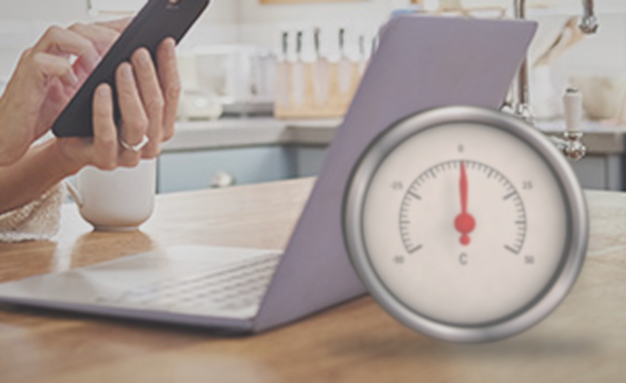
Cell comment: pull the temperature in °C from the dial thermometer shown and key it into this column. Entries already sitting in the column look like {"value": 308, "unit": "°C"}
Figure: {"value": 0, "unit": "°C"}
